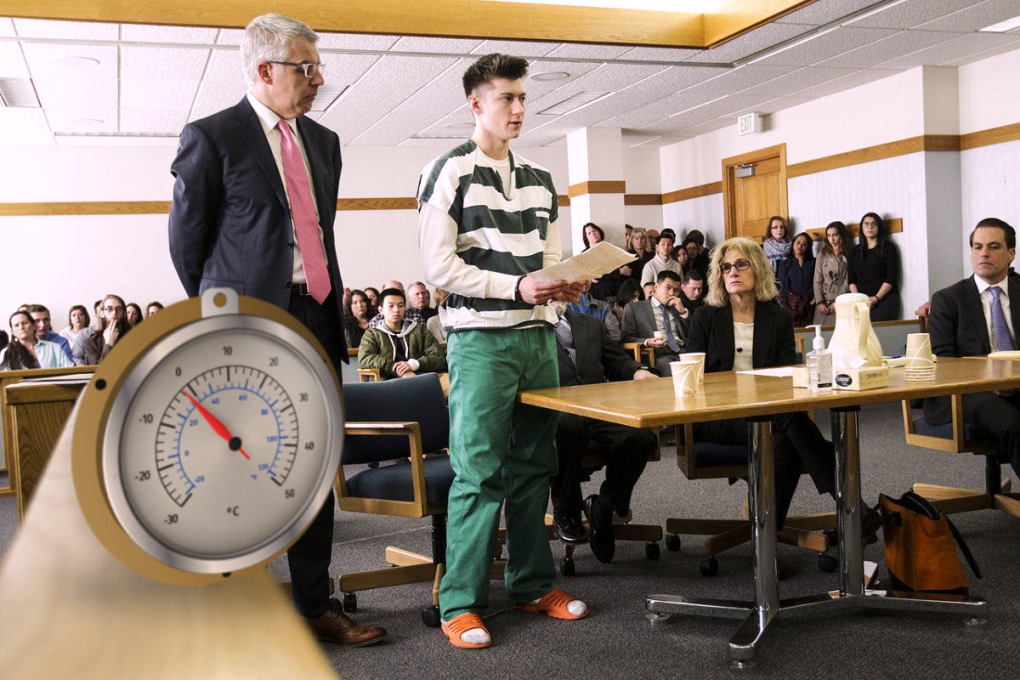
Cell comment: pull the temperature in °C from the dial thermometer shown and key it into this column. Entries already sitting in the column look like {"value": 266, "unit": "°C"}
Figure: {"value": -2, "unit": "°C"}
